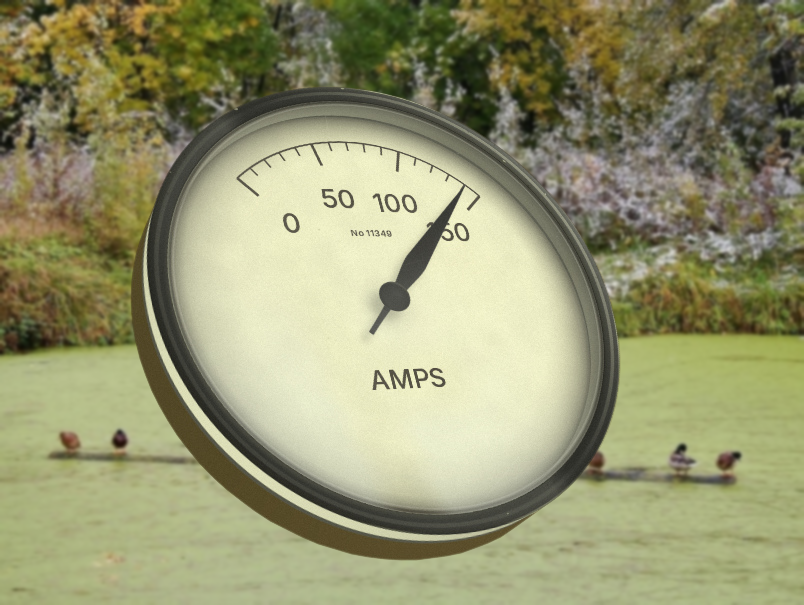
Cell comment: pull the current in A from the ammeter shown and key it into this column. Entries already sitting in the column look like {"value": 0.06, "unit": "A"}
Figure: {"value": 140, "unit": "A"}
